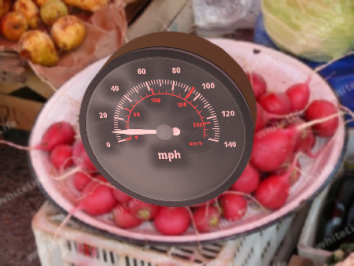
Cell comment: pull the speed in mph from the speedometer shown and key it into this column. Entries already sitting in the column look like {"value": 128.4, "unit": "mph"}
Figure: {"value": 10, "unit": "mph"}
